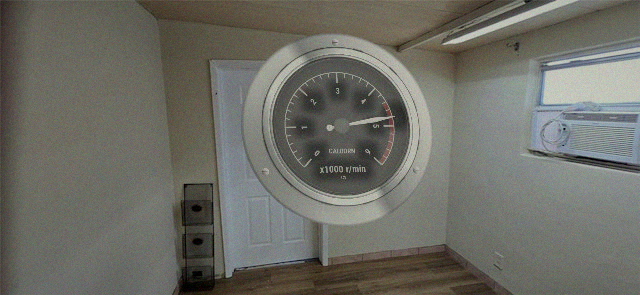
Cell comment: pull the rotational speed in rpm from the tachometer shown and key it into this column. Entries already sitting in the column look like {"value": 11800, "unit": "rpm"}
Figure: {"value": 4800, "unit": "rpm"}
